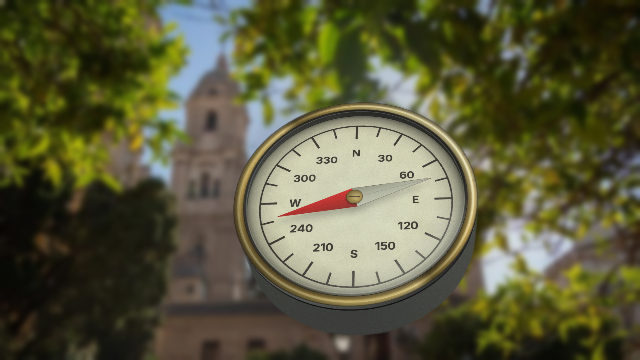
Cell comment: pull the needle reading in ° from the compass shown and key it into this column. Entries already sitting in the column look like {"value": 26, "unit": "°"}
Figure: {"value": 255, "unit": "°"}
